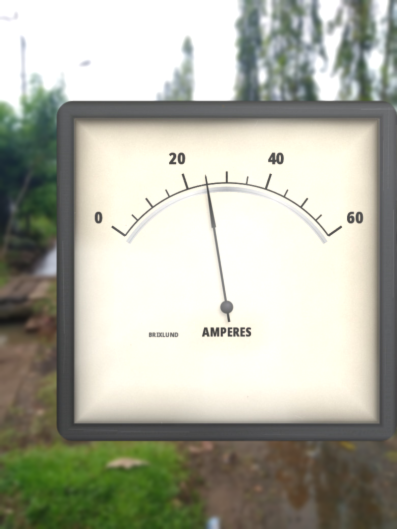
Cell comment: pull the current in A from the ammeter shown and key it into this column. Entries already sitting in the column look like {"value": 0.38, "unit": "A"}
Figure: {"value": 25, "unit": "A"}
